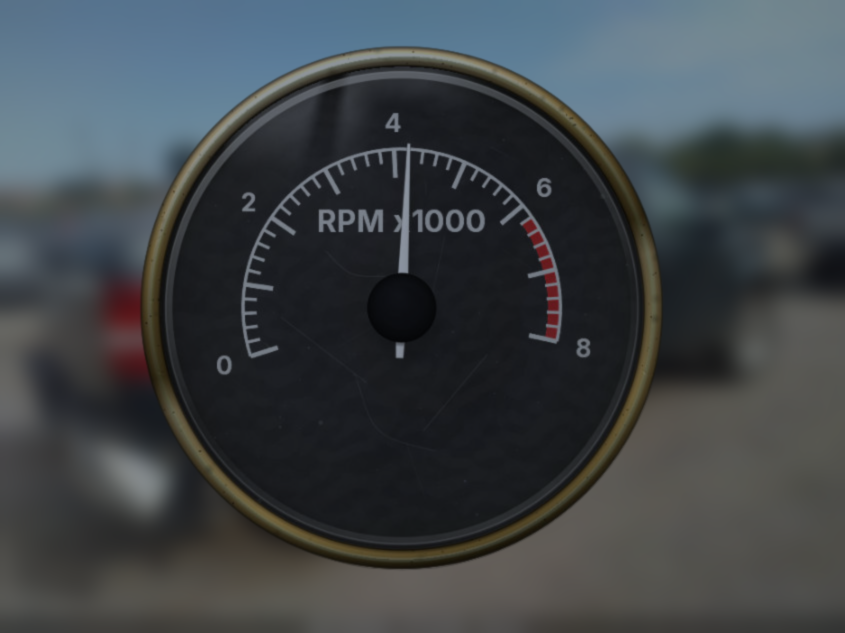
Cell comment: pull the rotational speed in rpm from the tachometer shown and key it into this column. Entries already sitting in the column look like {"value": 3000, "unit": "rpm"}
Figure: {"value": 4200, "unit": "rpm"}
